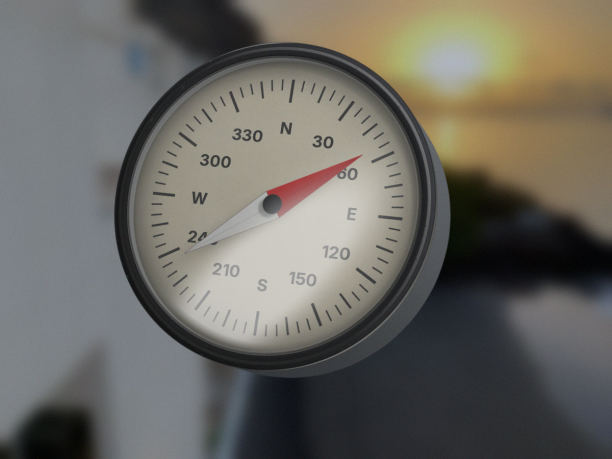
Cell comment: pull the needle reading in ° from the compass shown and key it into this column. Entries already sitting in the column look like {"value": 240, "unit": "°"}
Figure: {"value": 55, "unit": "°"}
